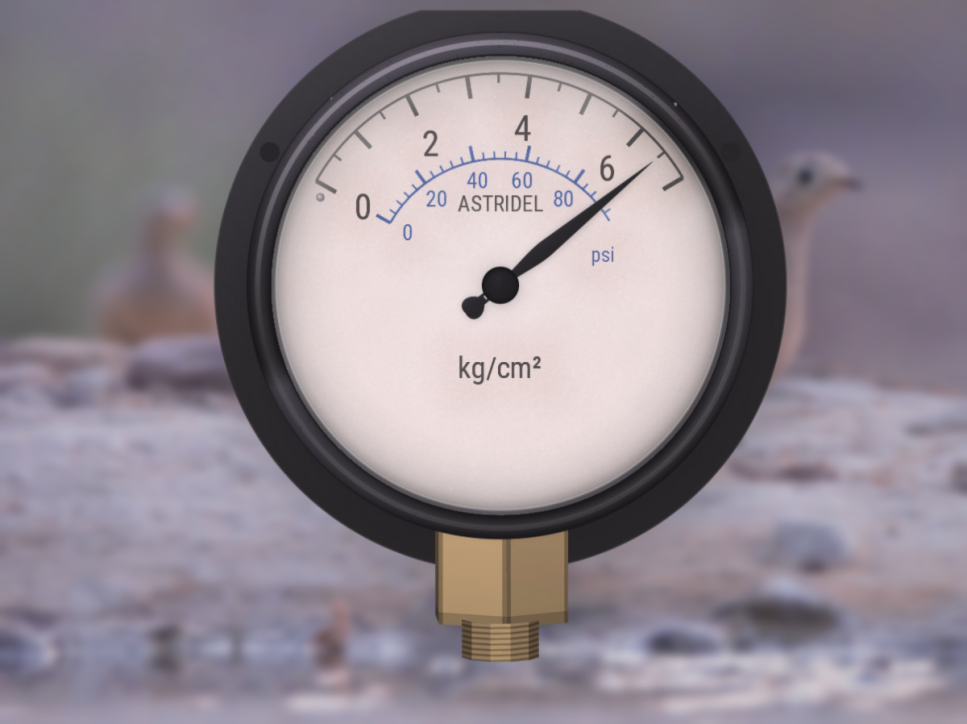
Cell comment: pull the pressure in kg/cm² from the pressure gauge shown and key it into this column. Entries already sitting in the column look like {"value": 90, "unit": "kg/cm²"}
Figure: {"value": 6.5, "unit": "kg/cm²"}
